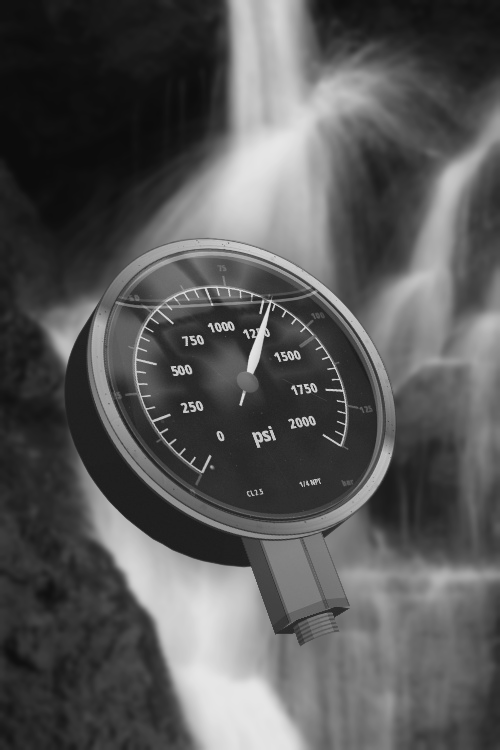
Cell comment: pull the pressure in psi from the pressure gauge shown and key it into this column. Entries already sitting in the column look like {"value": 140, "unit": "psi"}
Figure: {"value": 1275, "unit": "psi"}
